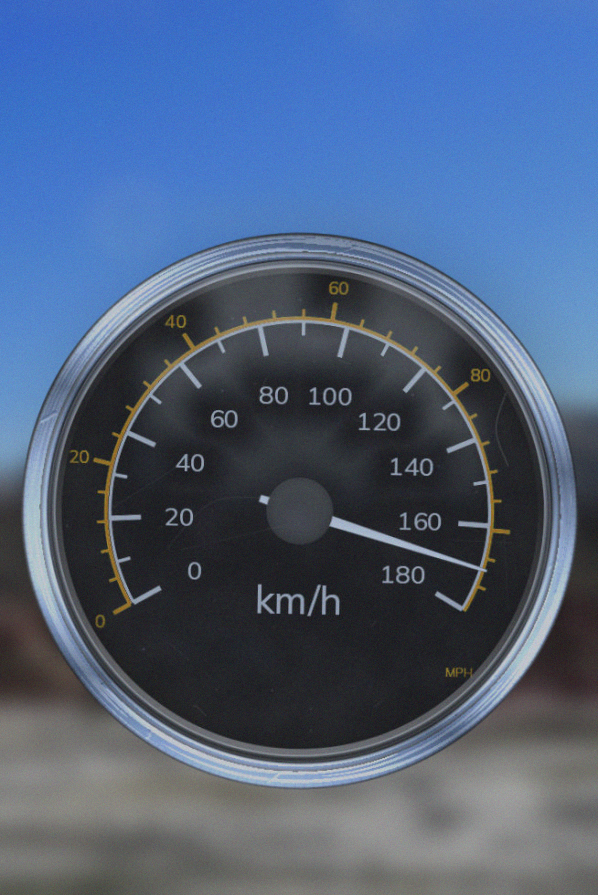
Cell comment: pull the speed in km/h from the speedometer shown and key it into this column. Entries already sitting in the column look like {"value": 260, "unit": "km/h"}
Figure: {"value": 170, "unit": "km/h"}
